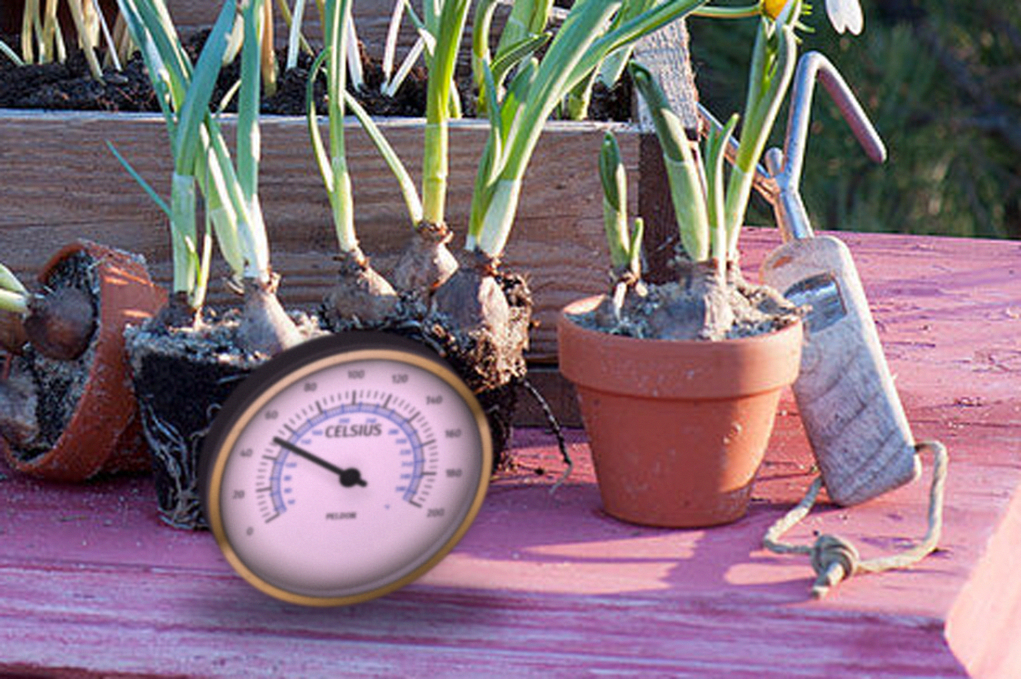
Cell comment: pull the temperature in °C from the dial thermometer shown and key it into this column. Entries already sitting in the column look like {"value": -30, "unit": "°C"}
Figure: {"value": 52, "unit": "°C"}
